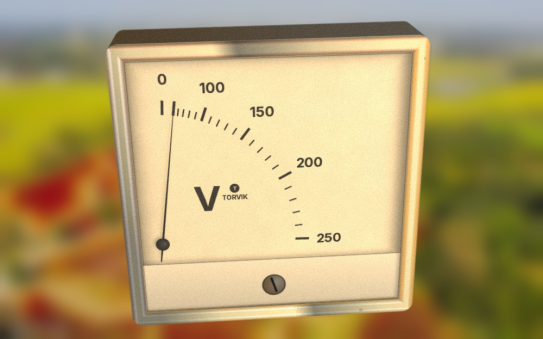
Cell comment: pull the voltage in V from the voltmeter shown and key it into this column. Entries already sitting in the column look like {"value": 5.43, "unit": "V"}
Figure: {"value": 50, "unit": "V"}
